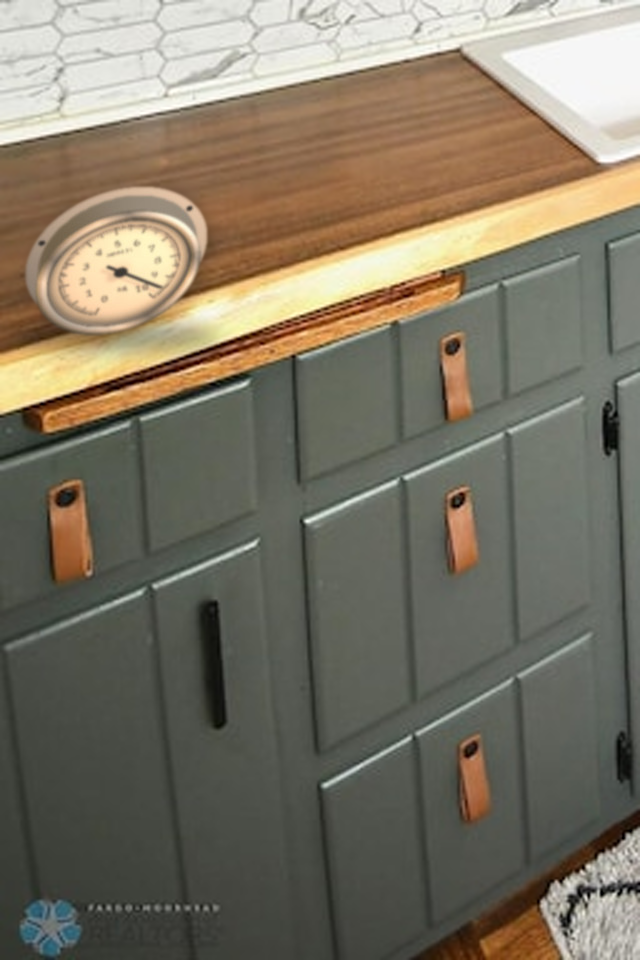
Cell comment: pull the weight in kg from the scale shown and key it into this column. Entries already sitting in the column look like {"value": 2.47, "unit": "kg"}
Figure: {"value": 9.5, "unit": "kg"}
